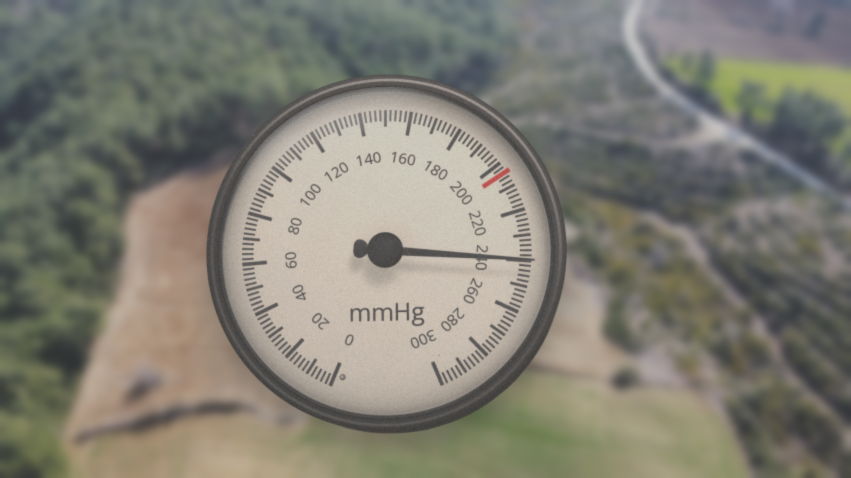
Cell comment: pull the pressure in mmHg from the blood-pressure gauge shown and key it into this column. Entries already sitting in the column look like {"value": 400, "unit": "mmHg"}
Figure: {"value": 240, "unit": "mmHg"}
